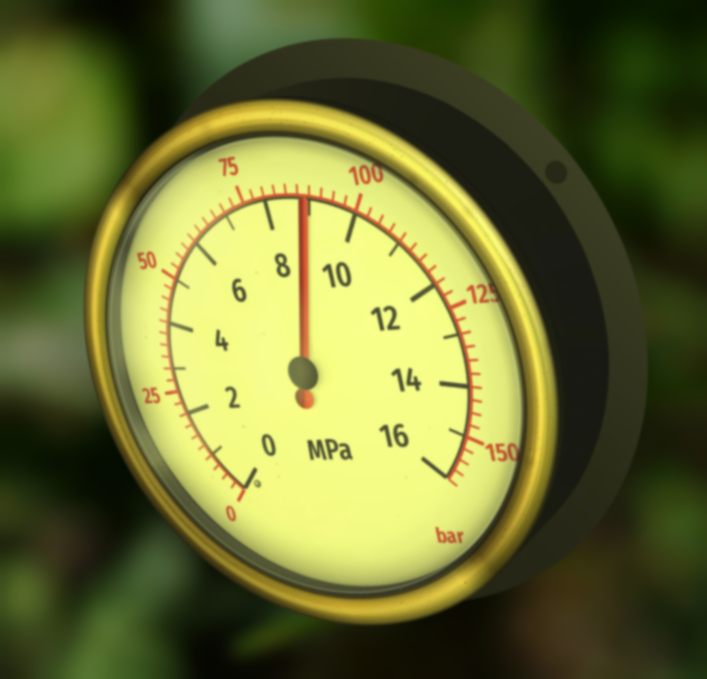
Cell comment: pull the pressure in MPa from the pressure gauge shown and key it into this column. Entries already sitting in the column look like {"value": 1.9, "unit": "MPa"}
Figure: {"value": 9, "unit": "MPa"}
